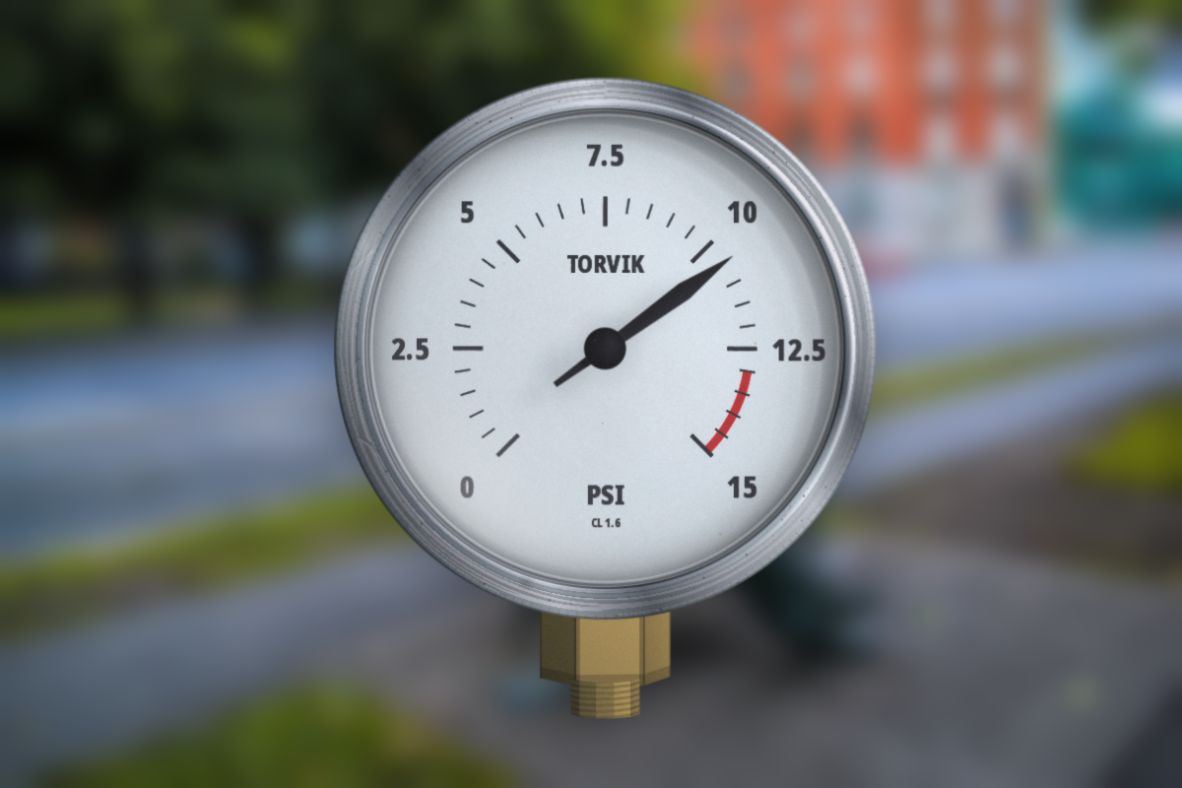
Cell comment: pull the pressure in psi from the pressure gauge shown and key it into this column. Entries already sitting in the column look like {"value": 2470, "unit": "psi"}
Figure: {"value": 10.5, "unit": "psi"}
